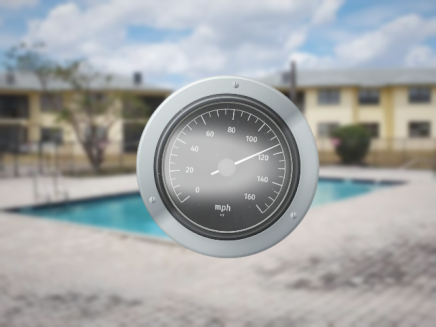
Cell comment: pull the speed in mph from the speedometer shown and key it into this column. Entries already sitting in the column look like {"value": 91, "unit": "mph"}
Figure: {"value": 115, "unit": "mph"}
